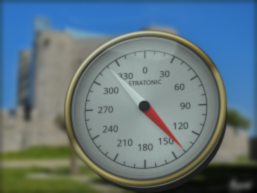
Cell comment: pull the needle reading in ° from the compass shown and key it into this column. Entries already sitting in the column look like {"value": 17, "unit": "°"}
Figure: {"value": 140, "unit": "°"}
